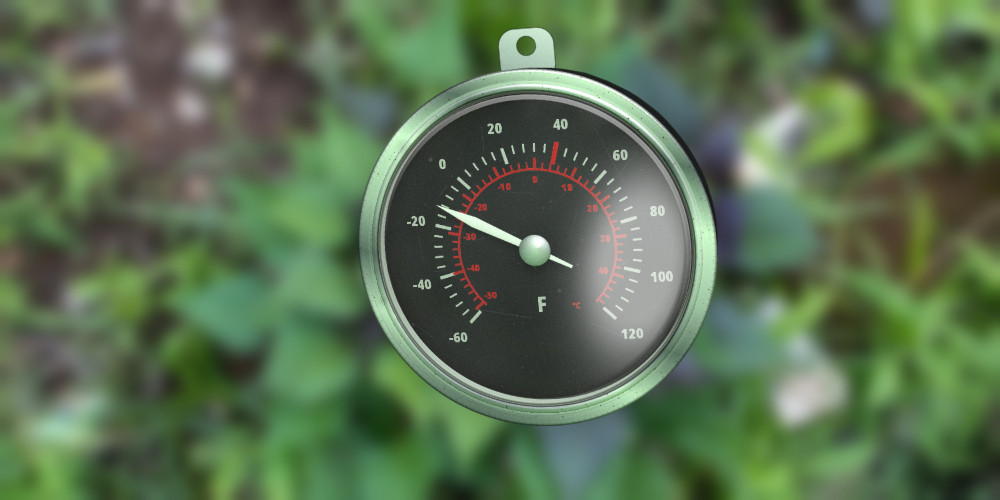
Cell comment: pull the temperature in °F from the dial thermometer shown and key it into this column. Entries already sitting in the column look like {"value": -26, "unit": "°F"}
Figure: {"value": -12, "unit": "°F"}
